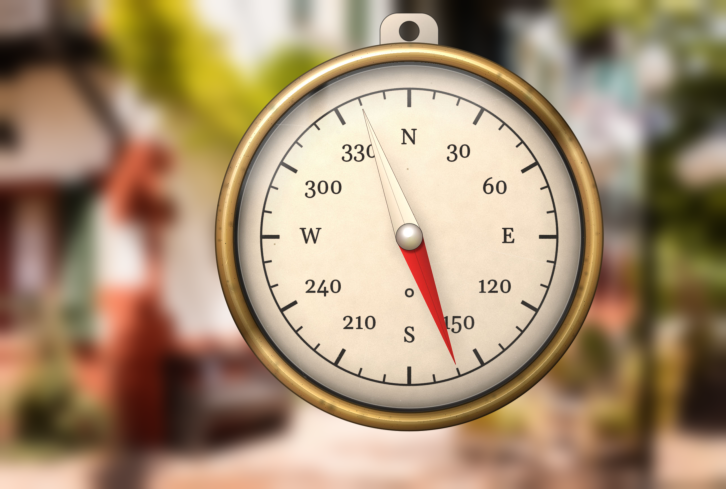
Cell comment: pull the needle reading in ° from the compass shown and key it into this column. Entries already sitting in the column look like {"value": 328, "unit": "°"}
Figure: {"value": 160, "unit": "°"}
